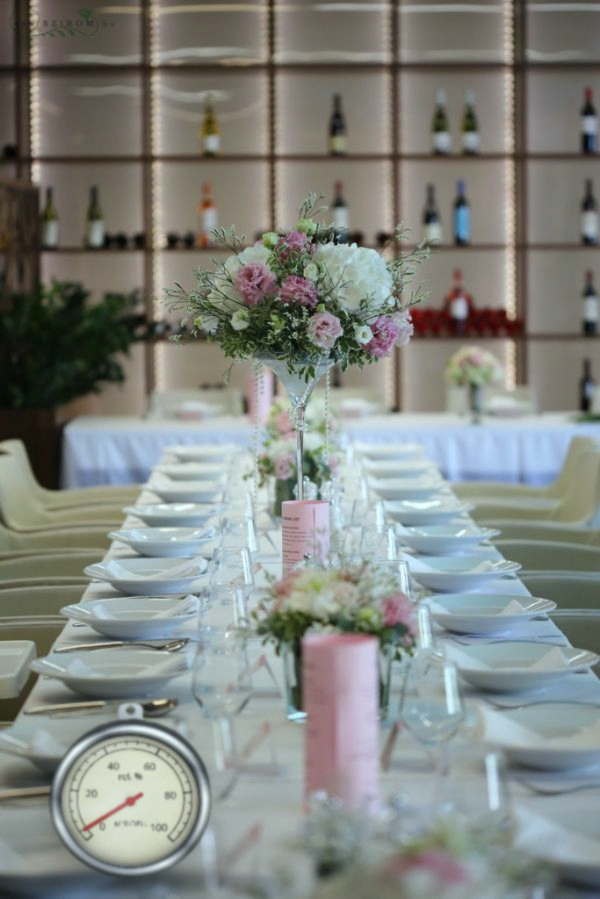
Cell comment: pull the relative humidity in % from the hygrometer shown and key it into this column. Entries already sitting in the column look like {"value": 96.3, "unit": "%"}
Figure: {"value": 4, "unit": "%"}
